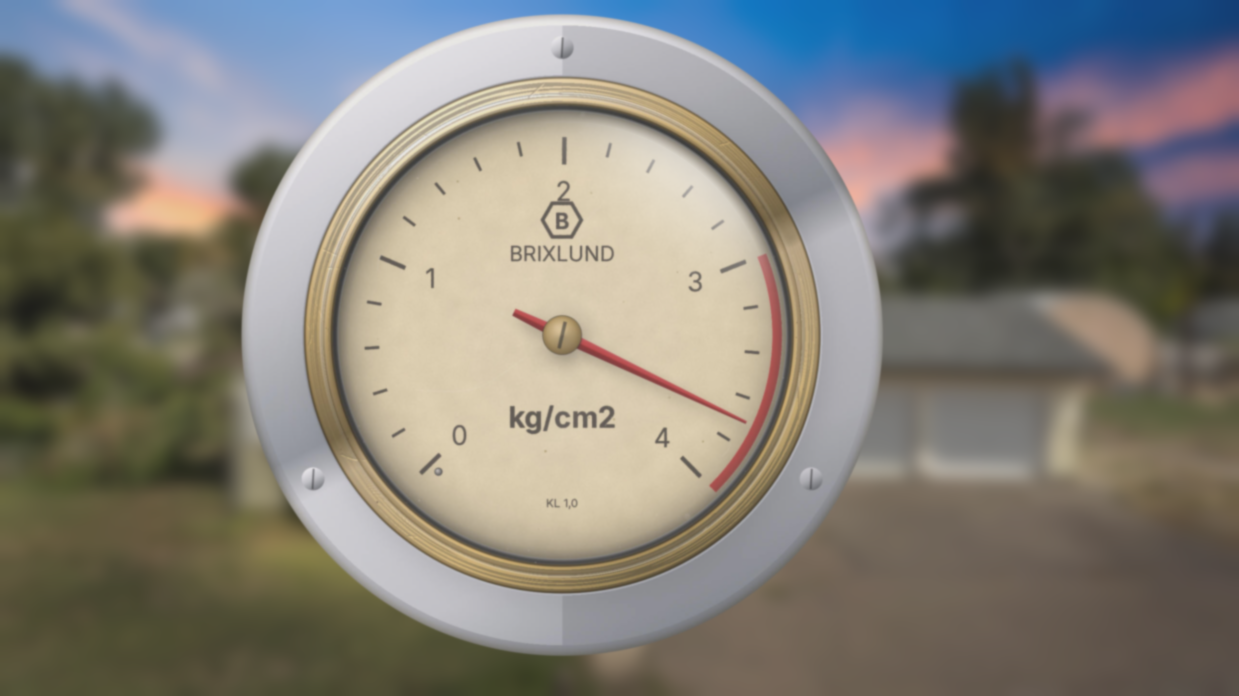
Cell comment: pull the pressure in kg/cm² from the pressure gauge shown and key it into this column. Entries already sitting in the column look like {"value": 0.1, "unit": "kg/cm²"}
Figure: {"value": 3.7, "unit": "kg/cm²"}
